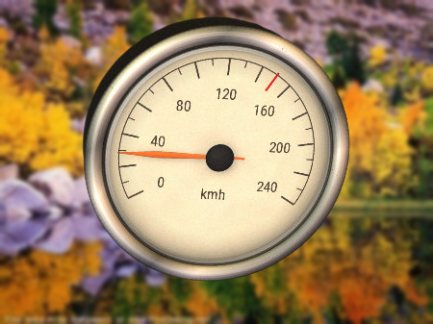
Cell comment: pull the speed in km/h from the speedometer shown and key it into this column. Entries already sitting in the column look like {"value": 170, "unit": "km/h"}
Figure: {"value": 30, "unit": "km/h"}
